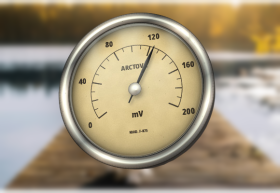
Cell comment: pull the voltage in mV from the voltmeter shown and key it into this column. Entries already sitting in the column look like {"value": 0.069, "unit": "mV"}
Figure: {"value": 125, "unit": "mV"}
